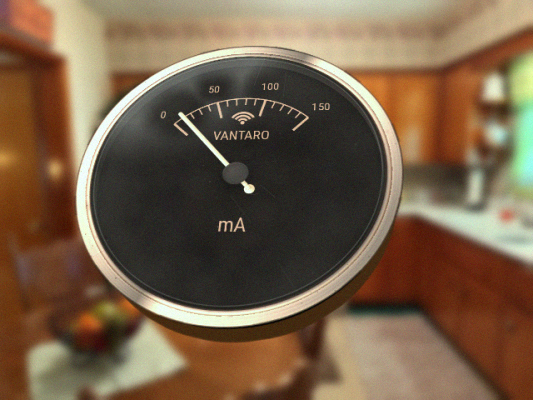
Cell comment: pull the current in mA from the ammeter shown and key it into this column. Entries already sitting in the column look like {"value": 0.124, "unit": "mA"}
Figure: {"value": 10, "unit": "mA"}
